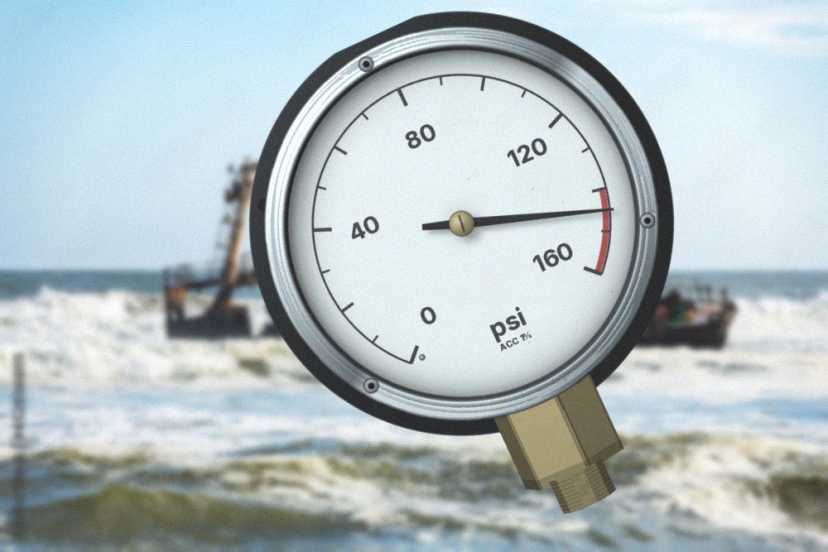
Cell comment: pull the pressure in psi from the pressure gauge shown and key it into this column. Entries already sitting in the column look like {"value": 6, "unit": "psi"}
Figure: {"value": 145, "unit": "psi"}
